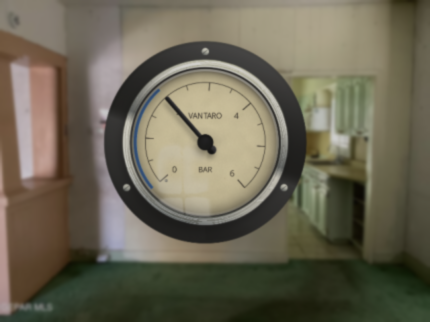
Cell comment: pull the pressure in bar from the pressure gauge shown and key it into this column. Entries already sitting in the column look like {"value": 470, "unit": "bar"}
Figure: {"value": 2, "unit": "bar"}
